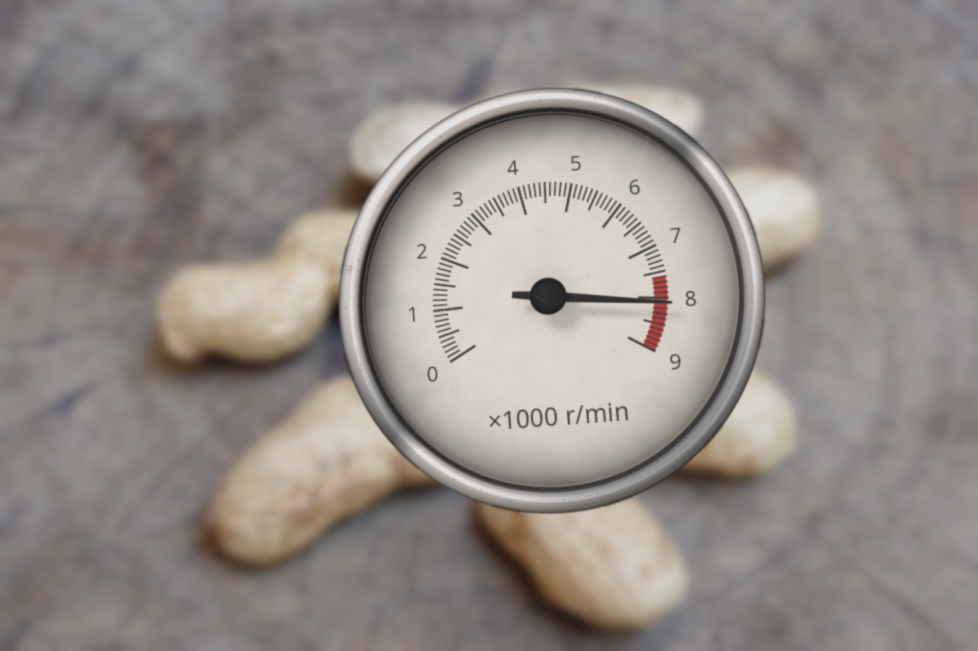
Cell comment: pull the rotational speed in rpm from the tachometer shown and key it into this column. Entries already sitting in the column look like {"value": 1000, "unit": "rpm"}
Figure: {"value": 8100, "unit": "rpm"}
